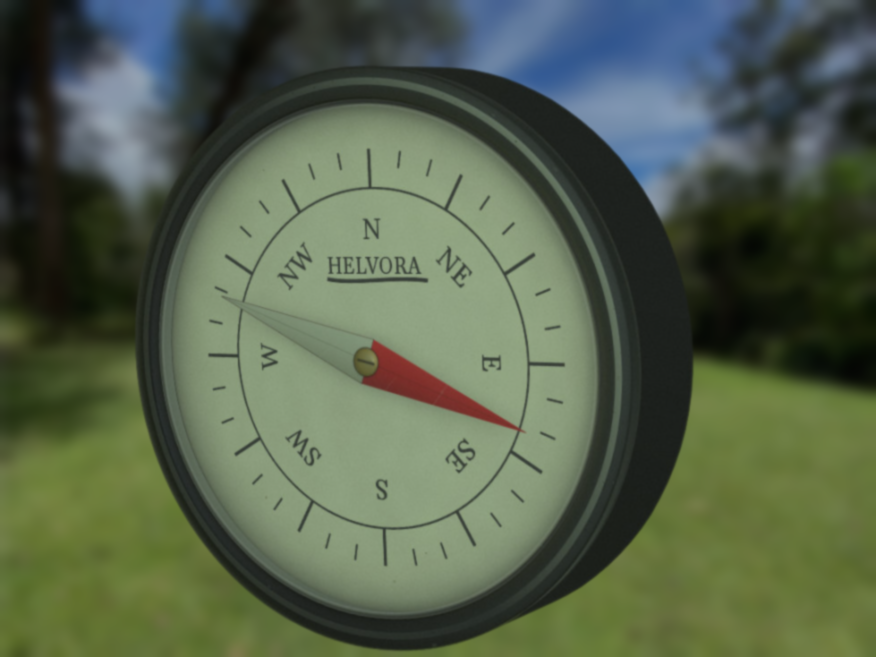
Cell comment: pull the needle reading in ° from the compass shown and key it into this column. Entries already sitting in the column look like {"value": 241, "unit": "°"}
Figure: {"value": 110, "unit": "°"}
